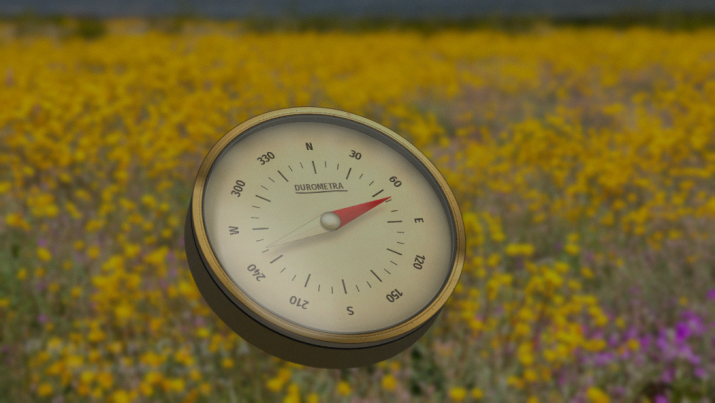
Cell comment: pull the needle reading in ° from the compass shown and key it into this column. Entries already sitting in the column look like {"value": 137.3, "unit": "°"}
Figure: {"value": 70, "unit": "°"}
